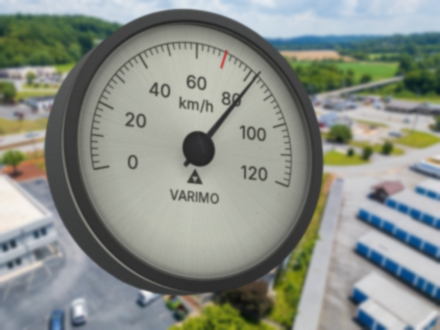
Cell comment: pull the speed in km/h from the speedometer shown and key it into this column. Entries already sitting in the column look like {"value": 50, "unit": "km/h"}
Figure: {"value": 82, "unit": "km/h"}
